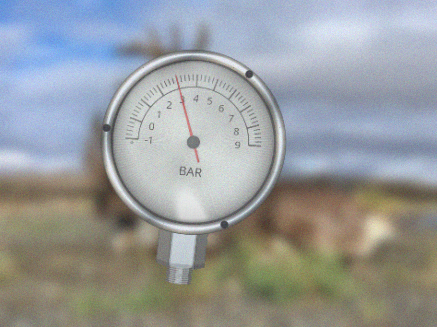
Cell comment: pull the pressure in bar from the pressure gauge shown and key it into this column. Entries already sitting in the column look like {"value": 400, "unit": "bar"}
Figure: {"value": 3, "unit": "bar"}
